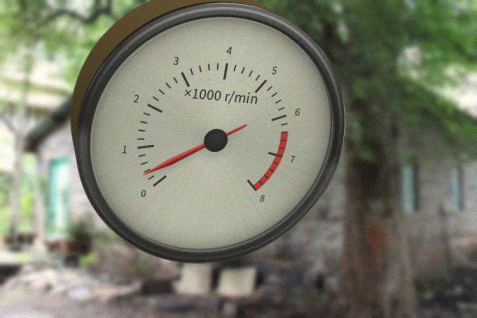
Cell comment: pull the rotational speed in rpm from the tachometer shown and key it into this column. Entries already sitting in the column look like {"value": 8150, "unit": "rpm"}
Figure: {"value": 400, "unit": "rpm"}
